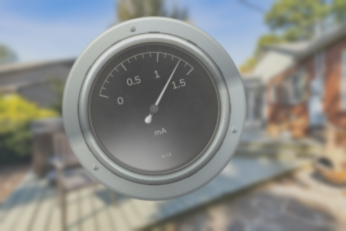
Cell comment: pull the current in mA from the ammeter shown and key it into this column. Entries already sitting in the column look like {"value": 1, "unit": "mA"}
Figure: {"value": 1.3, "unit": "mA"}
